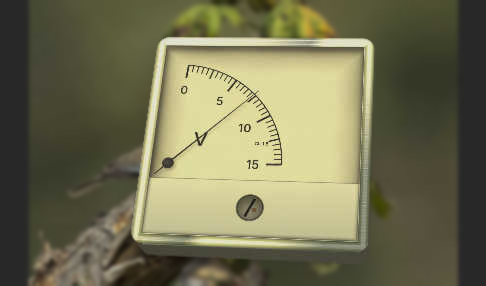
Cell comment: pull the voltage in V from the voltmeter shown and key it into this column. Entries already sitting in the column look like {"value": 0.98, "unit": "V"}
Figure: {"value": 7.5, "unit": "V"}
